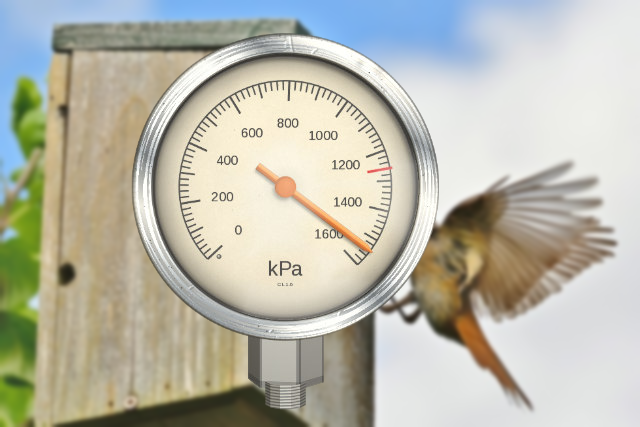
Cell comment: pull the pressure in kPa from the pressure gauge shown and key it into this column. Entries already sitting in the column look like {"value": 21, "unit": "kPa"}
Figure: {"value": 1540, "unit": "kPa"}
